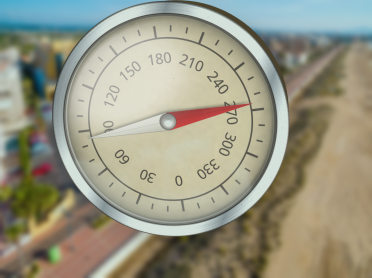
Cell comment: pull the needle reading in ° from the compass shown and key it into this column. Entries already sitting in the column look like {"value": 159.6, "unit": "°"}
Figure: {"value": 265, "unit": "°"}
